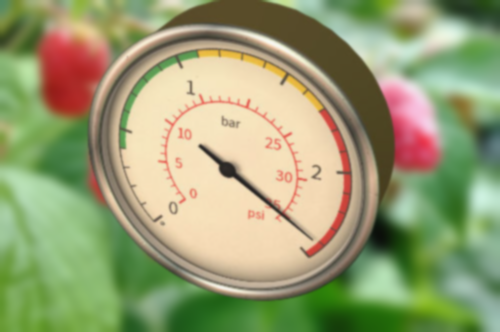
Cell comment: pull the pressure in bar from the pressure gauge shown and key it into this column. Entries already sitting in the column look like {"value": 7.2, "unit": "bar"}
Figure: {"value": 2.4, "unit": "bar"}
